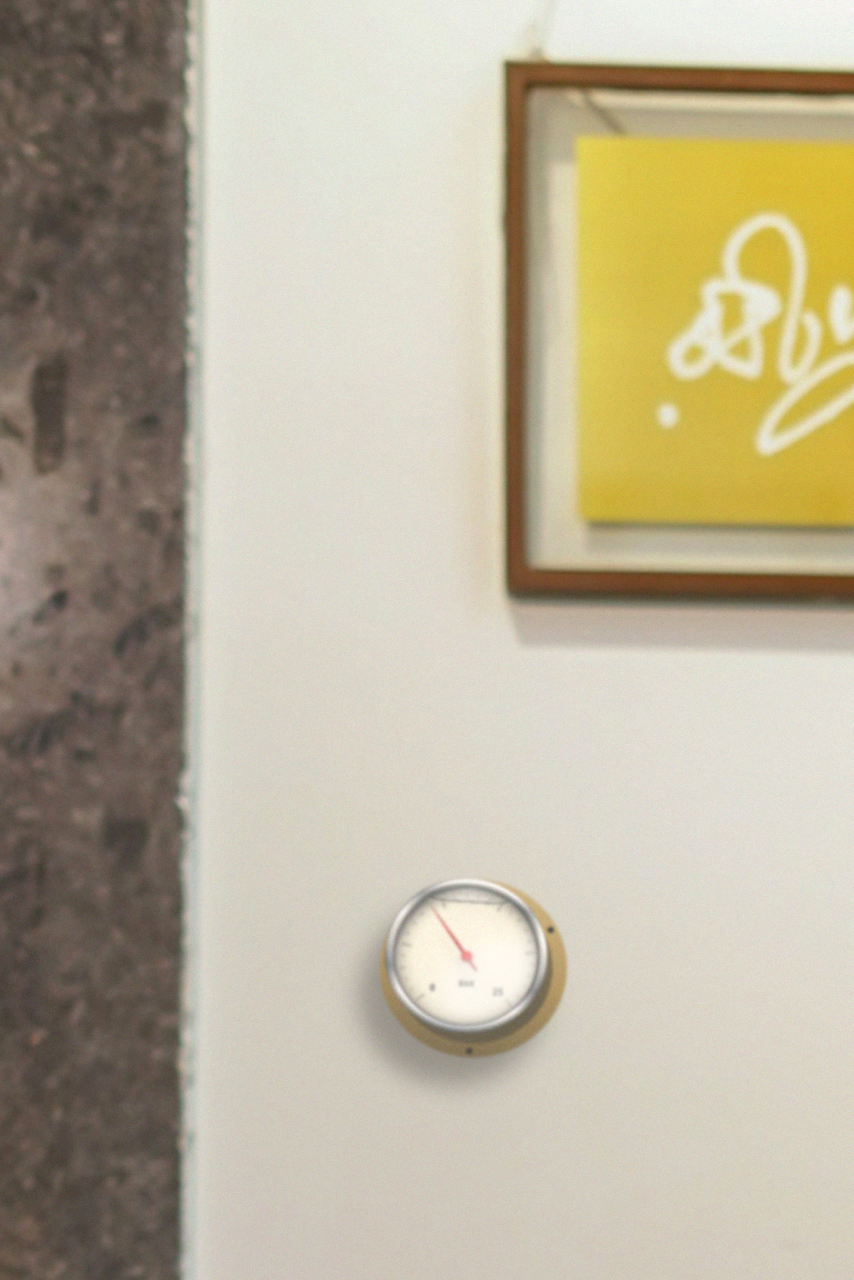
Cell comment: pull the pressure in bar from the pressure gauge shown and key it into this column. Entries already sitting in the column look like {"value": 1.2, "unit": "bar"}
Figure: {"value": 9, "unit": "bar"}
